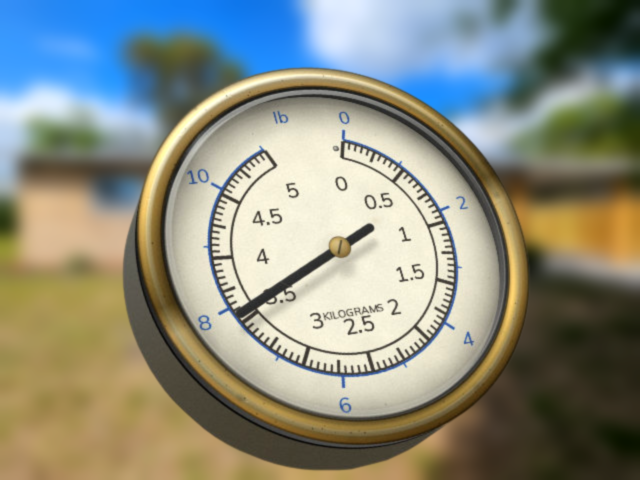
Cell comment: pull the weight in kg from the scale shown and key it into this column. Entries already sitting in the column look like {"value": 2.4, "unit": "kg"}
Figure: {"value": 3.55, "unit": "kg"}
